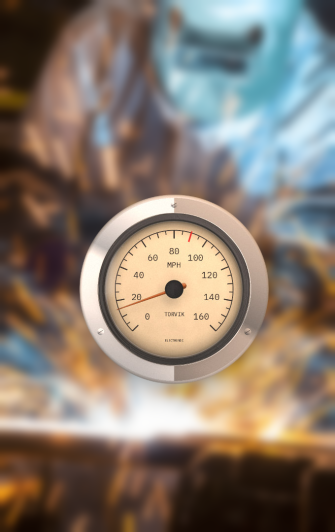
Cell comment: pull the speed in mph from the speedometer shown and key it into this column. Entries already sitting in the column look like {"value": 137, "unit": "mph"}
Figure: {"value": 15, "unit": "mph"}
